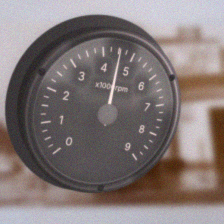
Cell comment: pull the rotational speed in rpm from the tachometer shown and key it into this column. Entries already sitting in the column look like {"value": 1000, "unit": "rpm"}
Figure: {"value": 4500, "unit": "rpm"}
